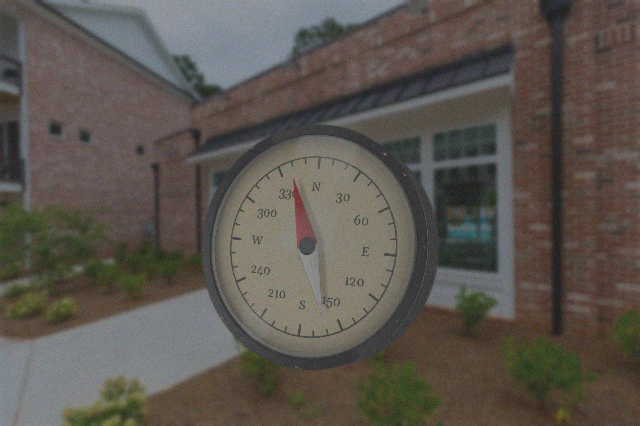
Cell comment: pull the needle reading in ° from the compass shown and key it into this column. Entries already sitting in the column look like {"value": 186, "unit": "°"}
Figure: {"value": 340, "unit": "°"}
